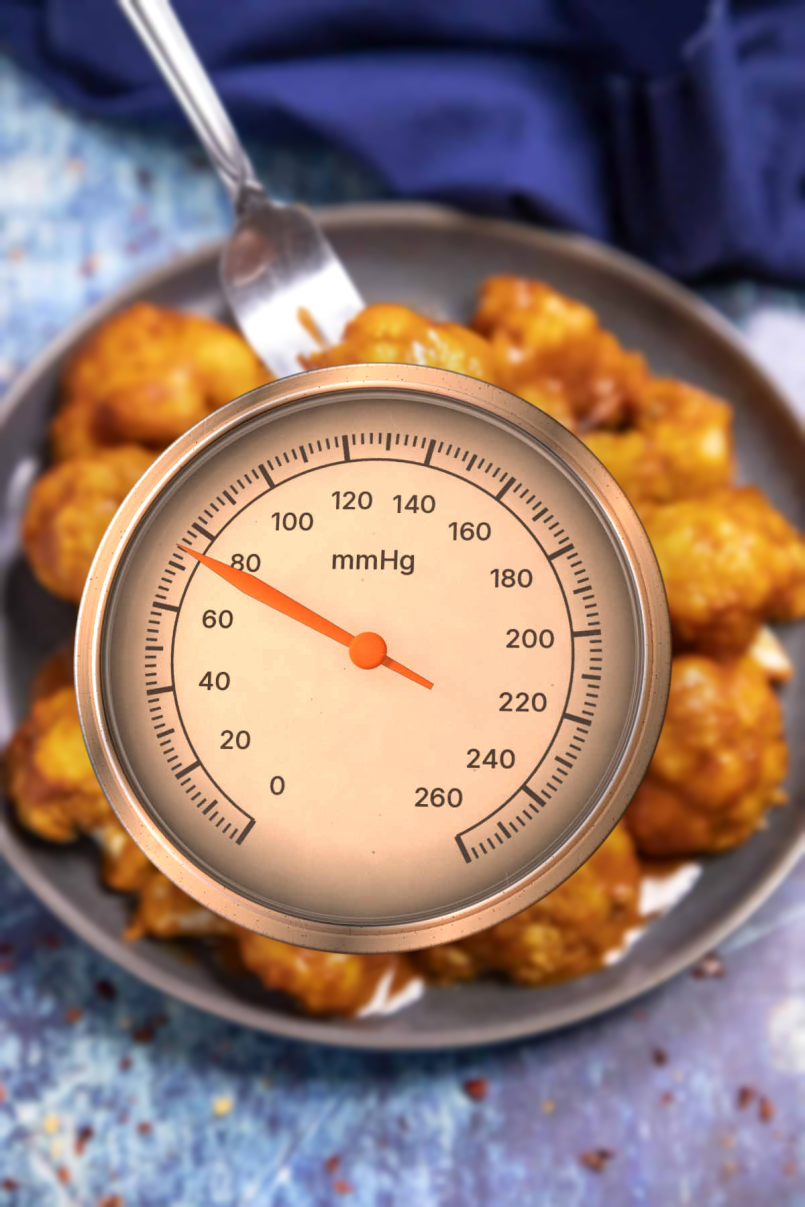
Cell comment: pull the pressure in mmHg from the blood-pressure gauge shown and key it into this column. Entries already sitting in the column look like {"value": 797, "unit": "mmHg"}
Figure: {"value": 74, "unit": "mmHg"}
